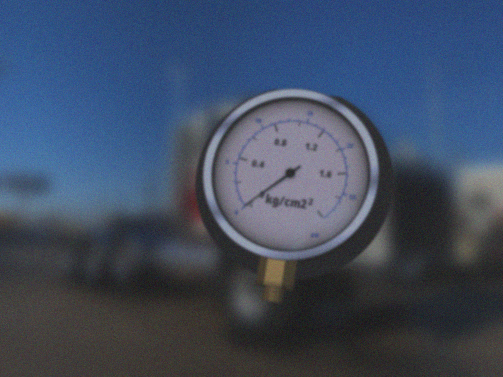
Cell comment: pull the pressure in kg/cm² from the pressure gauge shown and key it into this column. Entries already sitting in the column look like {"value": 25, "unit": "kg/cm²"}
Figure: {"value": 0, "unit": "kg/cm²"}
